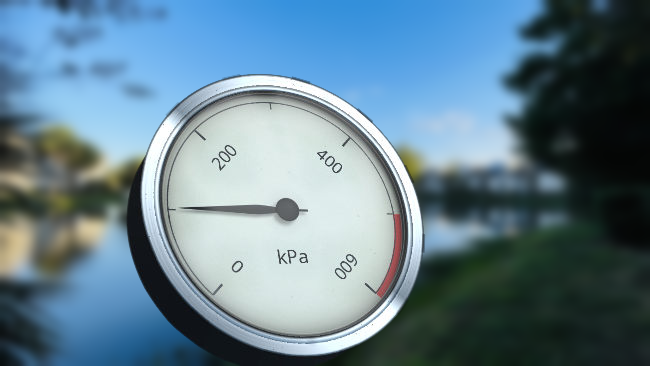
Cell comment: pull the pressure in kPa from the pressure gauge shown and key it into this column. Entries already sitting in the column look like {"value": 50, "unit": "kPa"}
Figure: {"value": 100, "unit": "kPa"}
